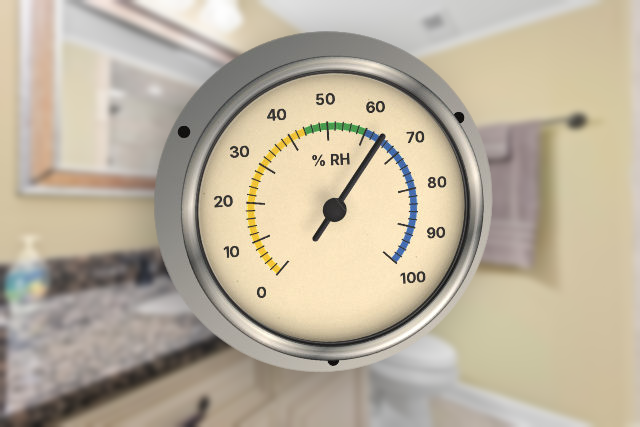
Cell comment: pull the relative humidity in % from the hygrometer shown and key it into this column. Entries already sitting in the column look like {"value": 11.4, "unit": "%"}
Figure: {"value": 64, "unit": "%"}
